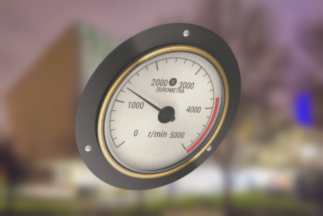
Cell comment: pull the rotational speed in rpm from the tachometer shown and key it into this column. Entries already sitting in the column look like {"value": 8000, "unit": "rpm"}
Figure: {"value": 1300, "unit": "rpm"}
